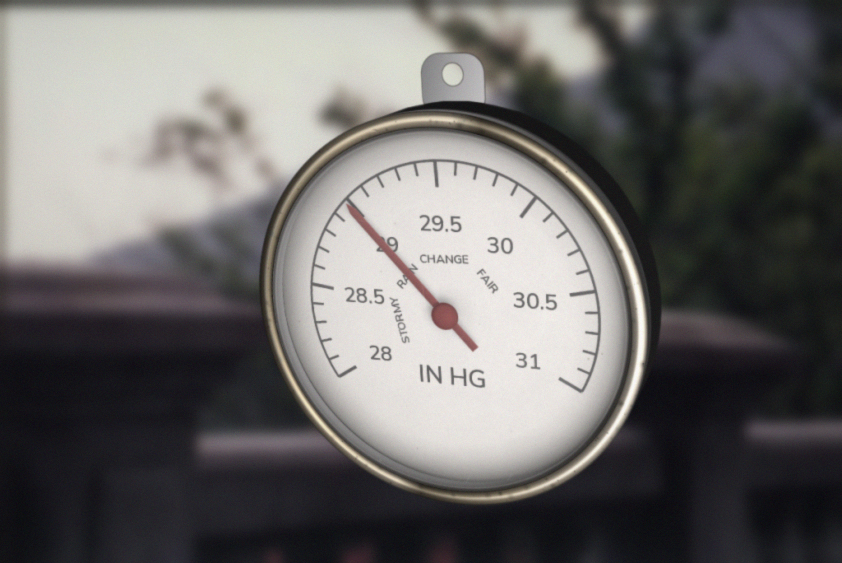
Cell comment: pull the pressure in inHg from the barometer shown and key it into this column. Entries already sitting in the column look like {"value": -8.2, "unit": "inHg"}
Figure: {"value": 29, "unit": "inHg"}
